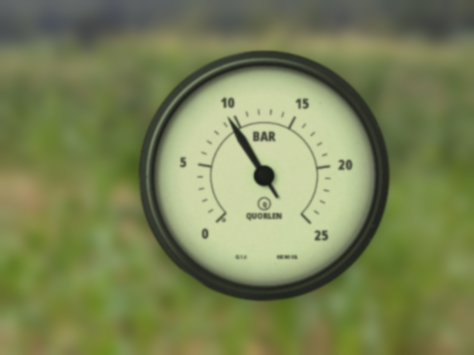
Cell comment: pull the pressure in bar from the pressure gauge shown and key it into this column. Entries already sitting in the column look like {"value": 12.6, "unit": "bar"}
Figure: {"value": 9.5, "unit": "bar"}
